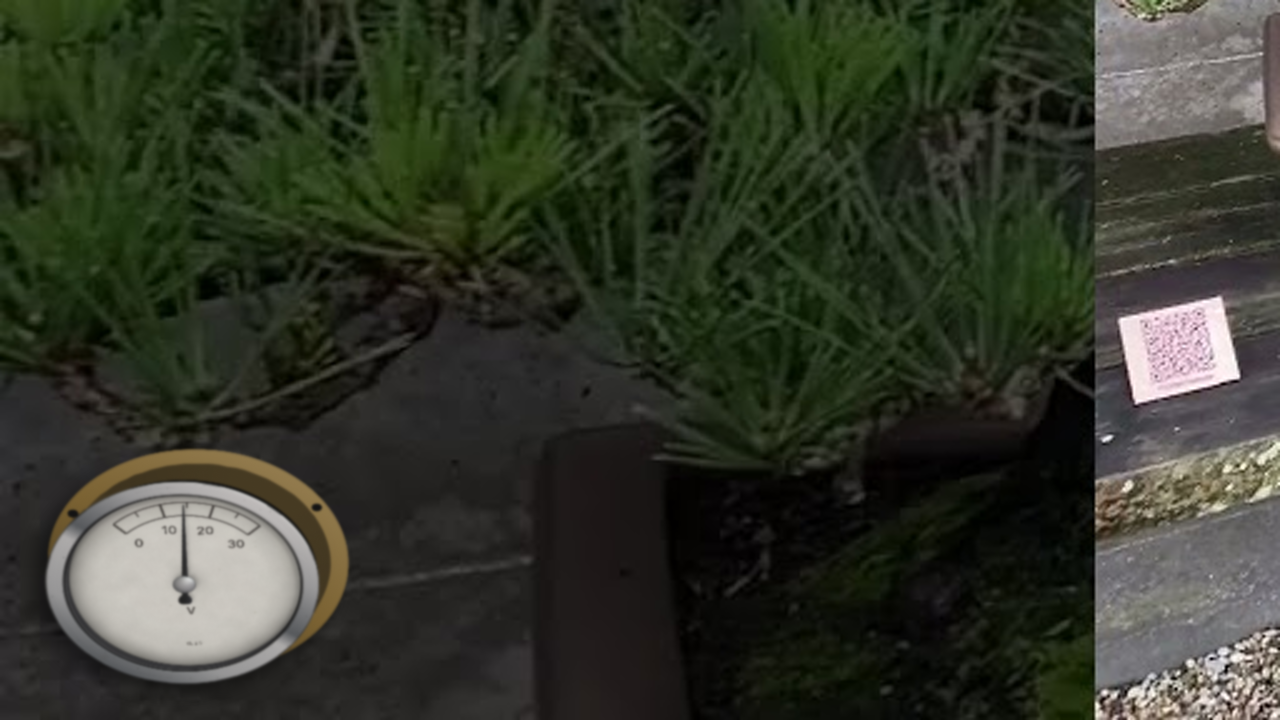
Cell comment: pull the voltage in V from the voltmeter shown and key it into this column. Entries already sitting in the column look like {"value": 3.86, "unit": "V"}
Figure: {"value": 15, "unit": "V"}
